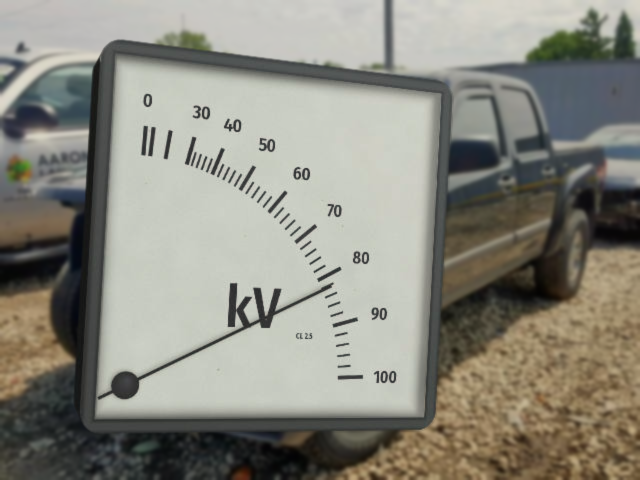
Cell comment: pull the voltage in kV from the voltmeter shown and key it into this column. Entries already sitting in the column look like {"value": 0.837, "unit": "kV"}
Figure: {"value": 82, "unit": "kV"}
